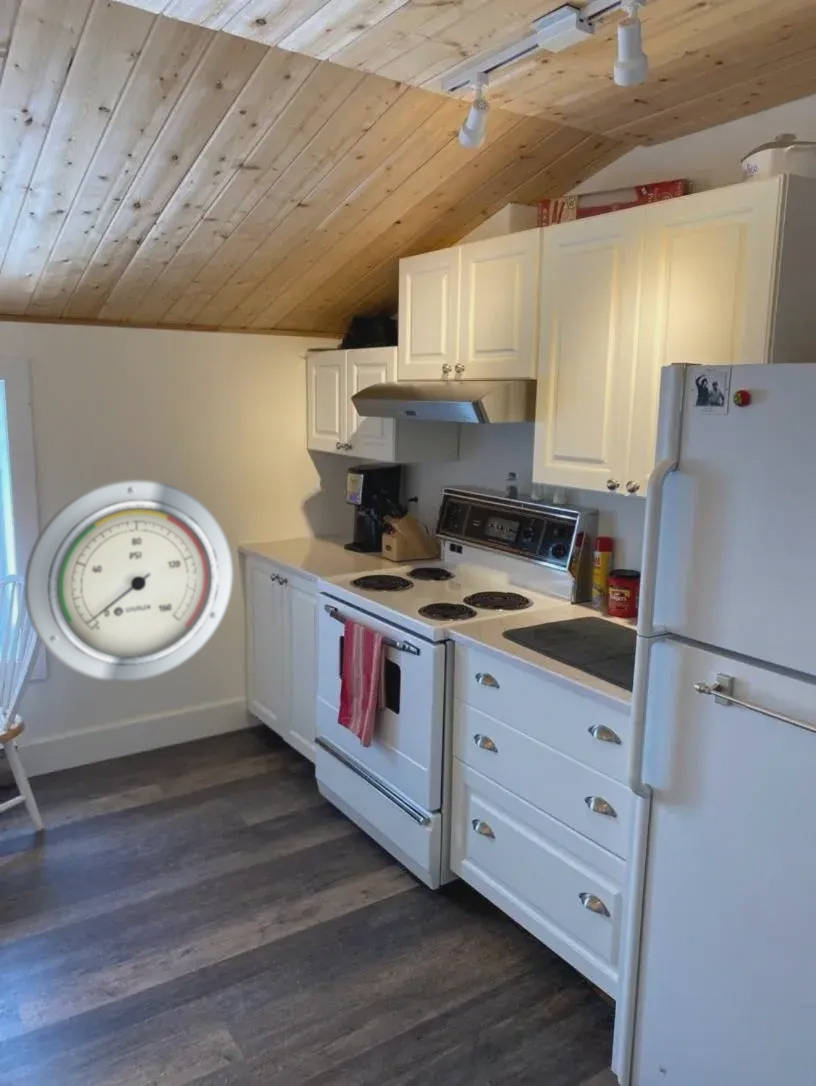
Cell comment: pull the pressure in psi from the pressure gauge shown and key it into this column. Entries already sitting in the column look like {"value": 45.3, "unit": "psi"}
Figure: {"value": 5, "unit": "psi"}
